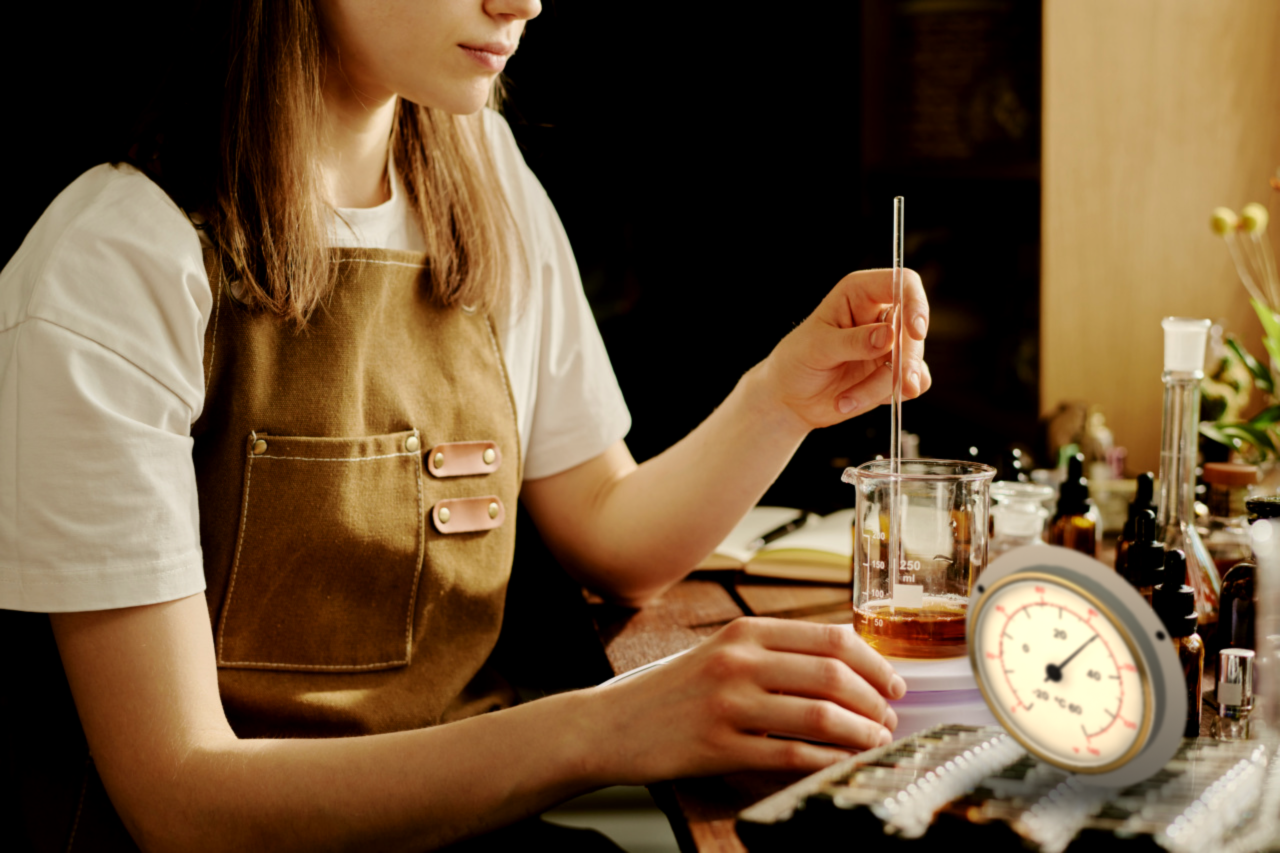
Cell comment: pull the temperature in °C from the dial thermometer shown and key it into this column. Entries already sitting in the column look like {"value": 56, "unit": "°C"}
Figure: {"value": 30, "unit": "°C"}
